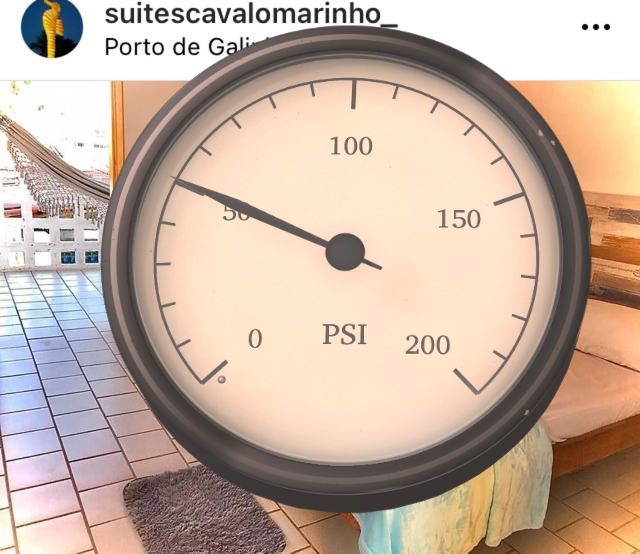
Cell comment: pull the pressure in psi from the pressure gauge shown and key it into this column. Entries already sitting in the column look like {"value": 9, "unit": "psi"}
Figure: {"value": 50, "unit": "psi"}
